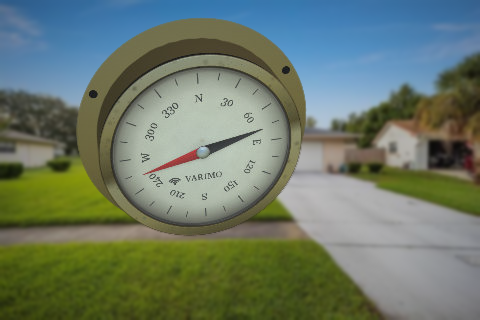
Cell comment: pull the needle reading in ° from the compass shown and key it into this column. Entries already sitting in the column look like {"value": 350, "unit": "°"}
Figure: {"value": 255, "unit": "°"}
